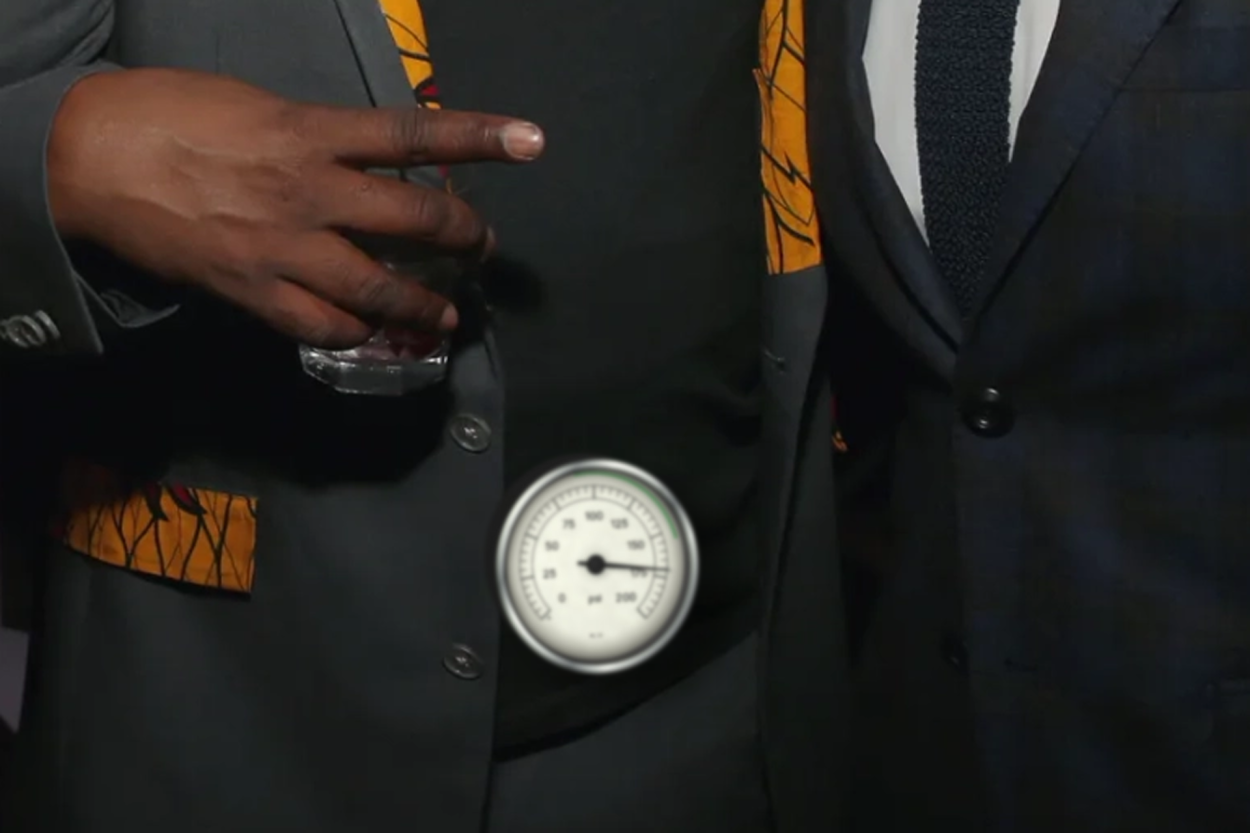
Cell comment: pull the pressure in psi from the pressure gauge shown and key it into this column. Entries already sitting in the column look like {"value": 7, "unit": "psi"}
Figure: {"value": 170, "unit": "psi"}
